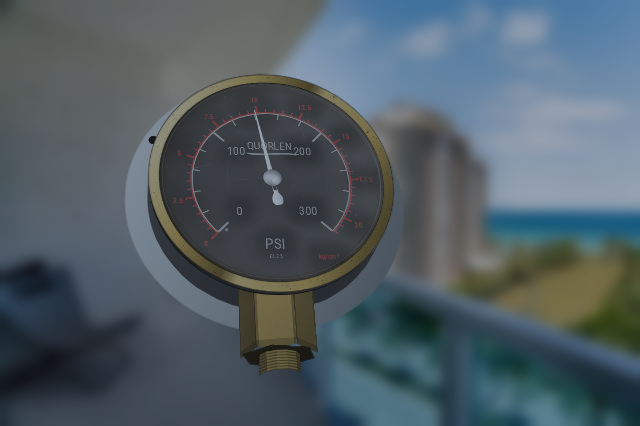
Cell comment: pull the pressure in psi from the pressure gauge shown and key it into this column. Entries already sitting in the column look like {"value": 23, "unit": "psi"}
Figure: {"value": 140, "unit": "psi"}
